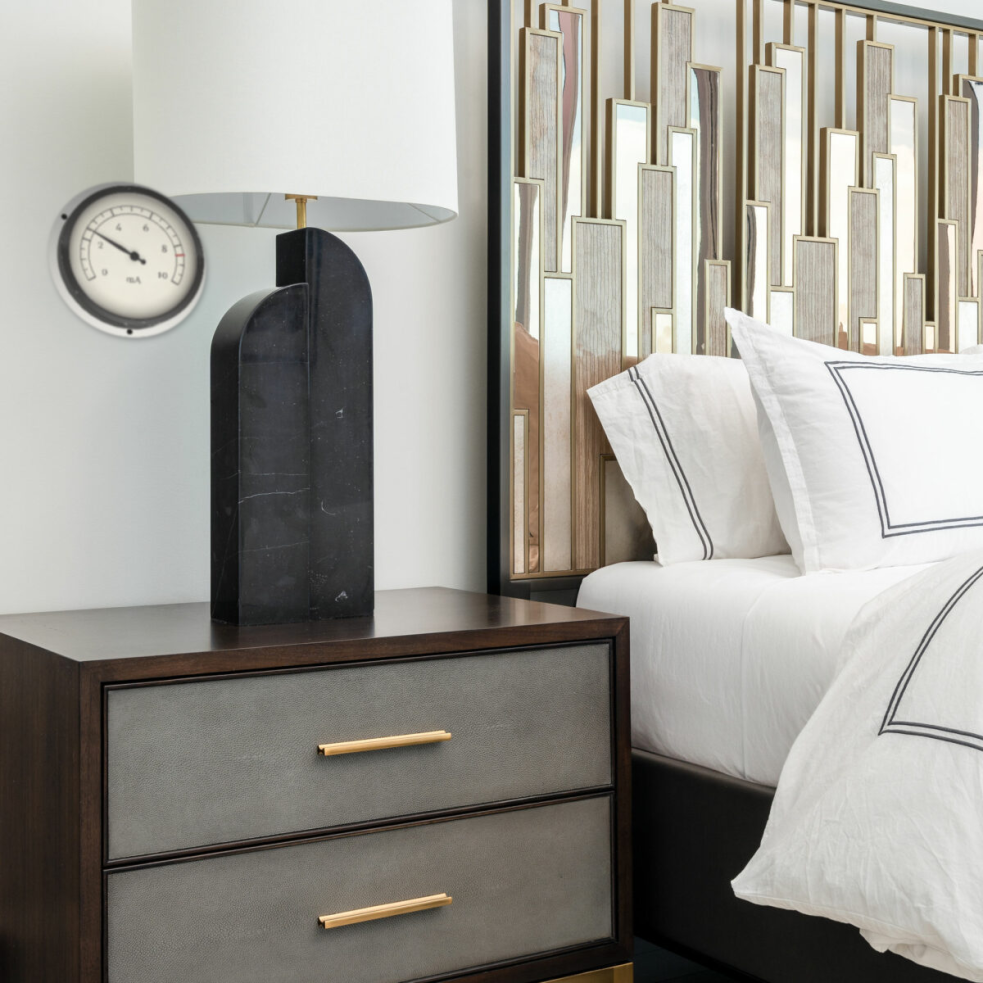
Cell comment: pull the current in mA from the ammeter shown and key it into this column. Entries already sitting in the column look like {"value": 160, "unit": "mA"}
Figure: {"value": 2.5, "unit": "mA"}
